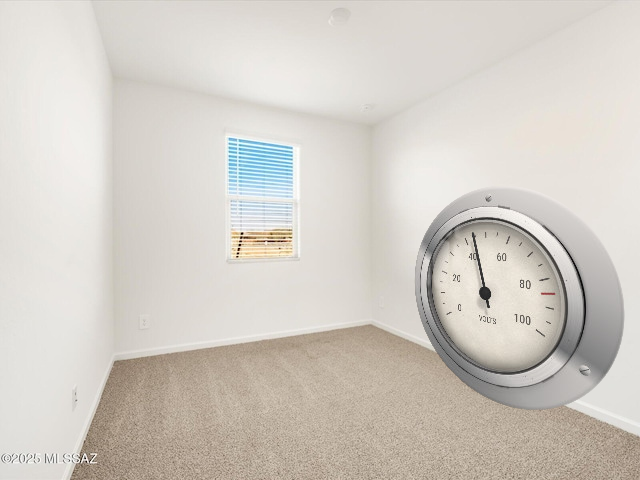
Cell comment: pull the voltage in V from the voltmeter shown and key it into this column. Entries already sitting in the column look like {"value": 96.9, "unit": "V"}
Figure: {"value": 45, "unit": "V"}
